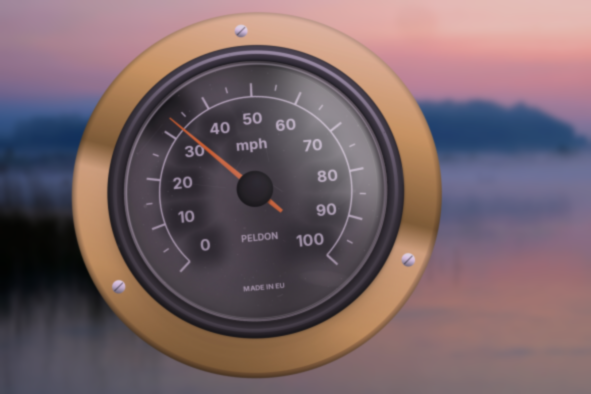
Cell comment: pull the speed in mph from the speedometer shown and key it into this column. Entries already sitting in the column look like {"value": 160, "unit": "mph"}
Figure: {"value": 32.5, "unit": "mph"}
